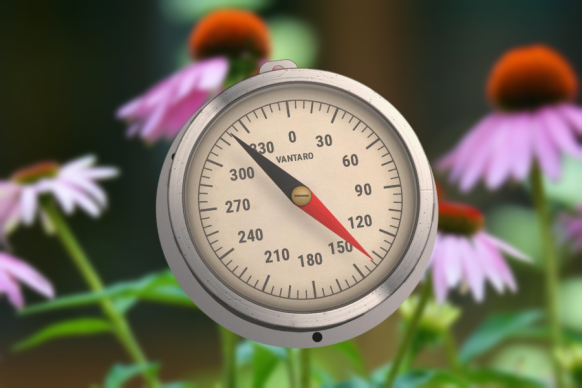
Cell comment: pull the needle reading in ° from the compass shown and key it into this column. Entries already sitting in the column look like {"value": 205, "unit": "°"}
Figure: {"value": 140, "unit": "°"}
